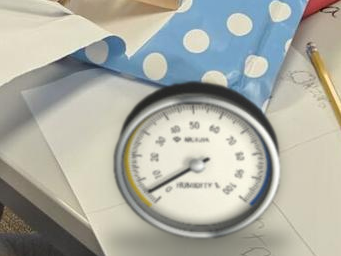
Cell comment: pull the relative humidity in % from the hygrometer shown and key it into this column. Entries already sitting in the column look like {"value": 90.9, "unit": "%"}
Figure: {"value": 5, "unit": "%"}
